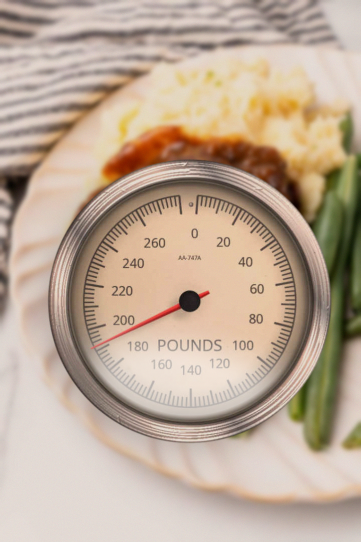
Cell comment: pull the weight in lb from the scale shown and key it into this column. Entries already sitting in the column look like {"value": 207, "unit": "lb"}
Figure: {"value": 192, "unit": "lb"}
